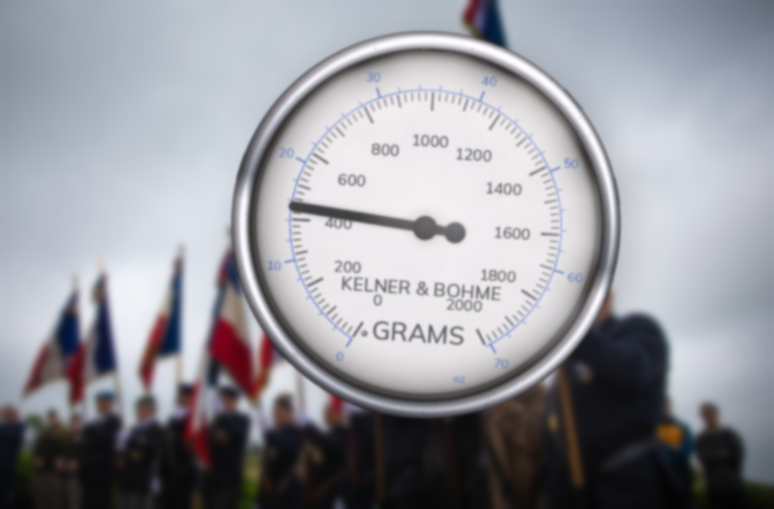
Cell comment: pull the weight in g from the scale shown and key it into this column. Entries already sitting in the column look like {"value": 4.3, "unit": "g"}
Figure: {"value": 440, "unit": "g"}
